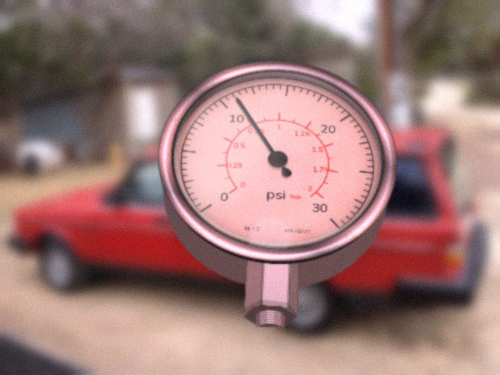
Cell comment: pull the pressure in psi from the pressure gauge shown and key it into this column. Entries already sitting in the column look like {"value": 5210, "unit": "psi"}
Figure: {"value": 11, "unit": "psi"}
